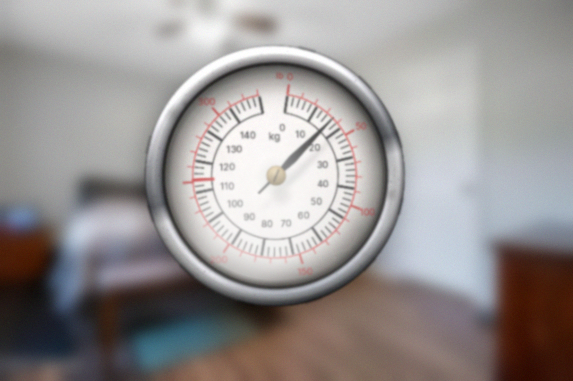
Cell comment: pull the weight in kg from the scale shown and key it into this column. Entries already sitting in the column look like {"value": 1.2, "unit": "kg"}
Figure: {"value": 16, "unit": "kg"}
